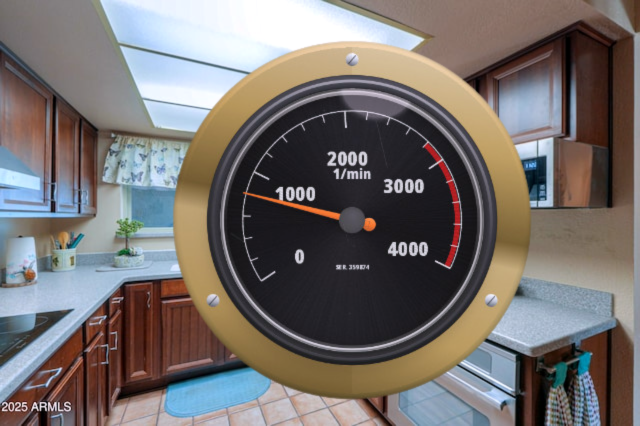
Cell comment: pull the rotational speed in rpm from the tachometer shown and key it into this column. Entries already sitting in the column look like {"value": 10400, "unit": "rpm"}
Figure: {"value": 800, "unit": "rpm"}
